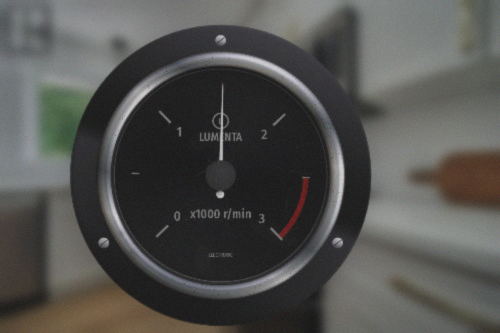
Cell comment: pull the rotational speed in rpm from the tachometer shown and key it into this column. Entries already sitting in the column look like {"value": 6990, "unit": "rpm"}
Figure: {"value": 1500, "unit": "rpm"}
